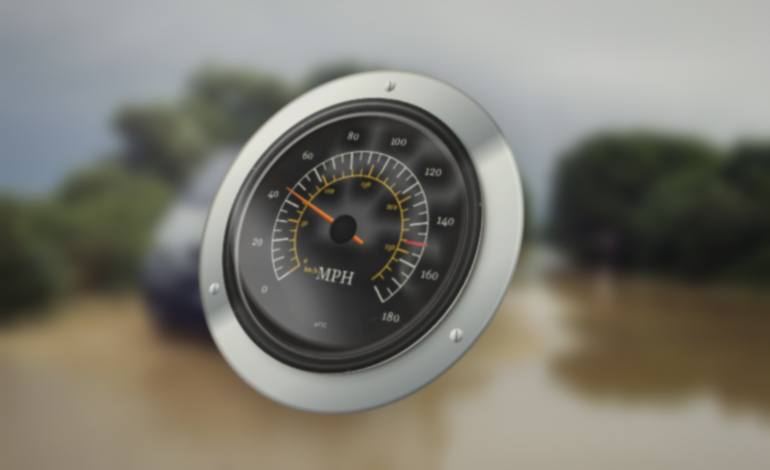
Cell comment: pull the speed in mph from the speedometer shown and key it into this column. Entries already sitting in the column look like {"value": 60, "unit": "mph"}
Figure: {"value": 45, "unit": "mph"}
